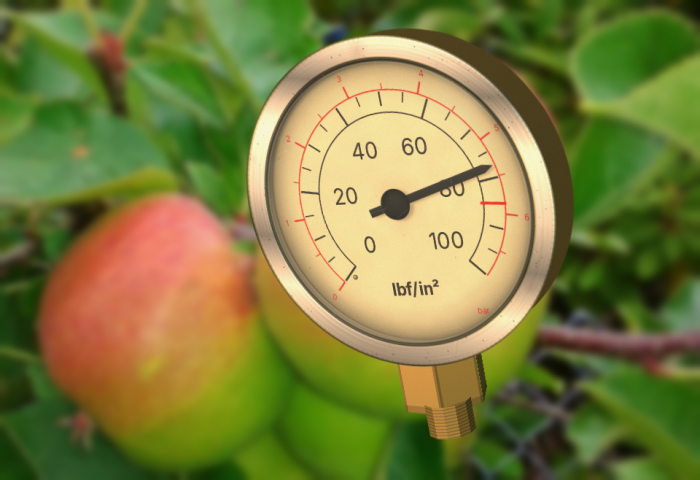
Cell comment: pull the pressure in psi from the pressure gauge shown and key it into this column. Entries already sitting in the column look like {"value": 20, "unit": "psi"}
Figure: {"value": 77.5, "unit": "psi"}
